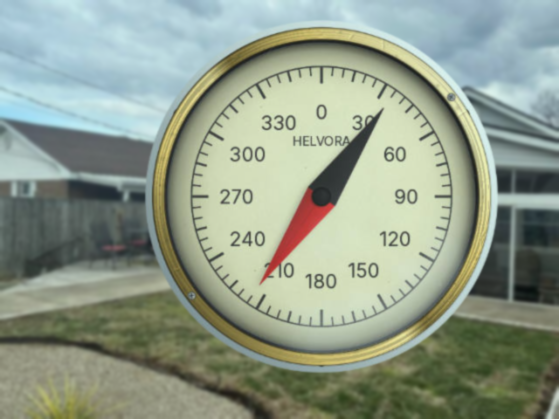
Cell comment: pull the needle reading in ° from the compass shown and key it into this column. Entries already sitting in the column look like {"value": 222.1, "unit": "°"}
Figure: {"value": 215, "unit": "°"}
